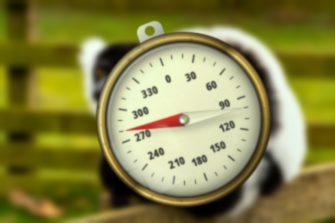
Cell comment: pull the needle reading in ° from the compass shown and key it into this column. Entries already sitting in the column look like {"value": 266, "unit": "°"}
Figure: {"value": 280, "unit": "°"}
